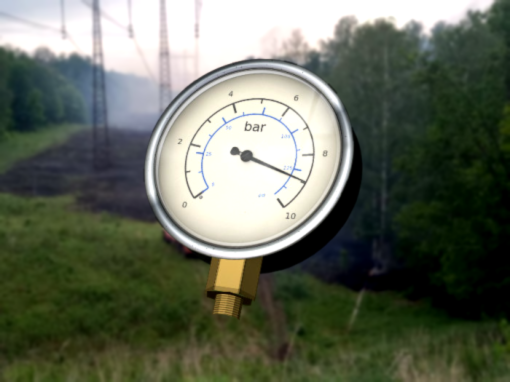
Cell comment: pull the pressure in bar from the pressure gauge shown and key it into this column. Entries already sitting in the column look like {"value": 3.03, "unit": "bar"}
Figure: {"value": 9, "unit": "bar"}
